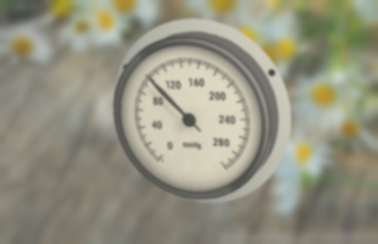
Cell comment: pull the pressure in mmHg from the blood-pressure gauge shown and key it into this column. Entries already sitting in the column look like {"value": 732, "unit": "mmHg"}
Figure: {"value": 100, "unit": "mmHg"}
